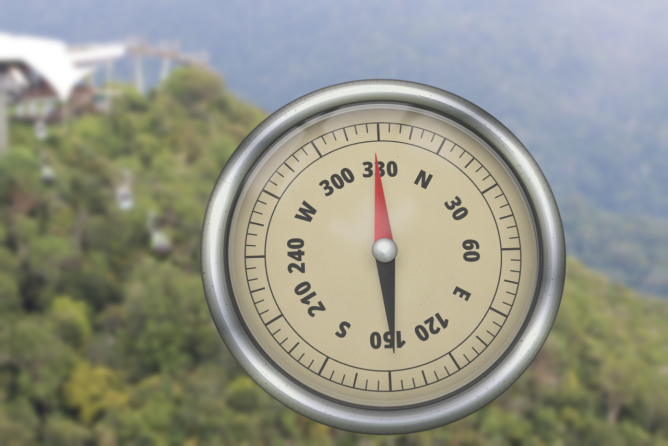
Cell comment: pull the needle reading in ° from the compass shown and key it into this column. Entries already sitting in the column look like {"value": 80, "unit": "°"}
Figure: {"value": 327.5, "unit": "°"}
